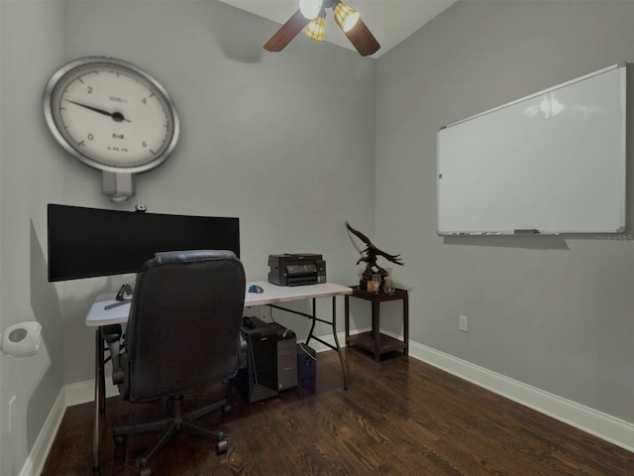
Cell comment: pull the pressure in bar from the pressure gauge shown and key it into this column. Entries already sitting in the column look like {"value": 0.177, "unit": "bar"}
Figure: {"value": 1.25, "unit": "bar"}
